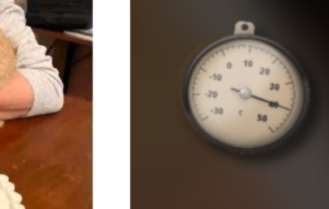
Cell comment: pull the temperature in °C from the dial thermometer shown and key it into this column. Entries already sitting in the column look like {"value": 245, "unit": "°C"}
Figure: {"value": 40, "unit": "°C"}
